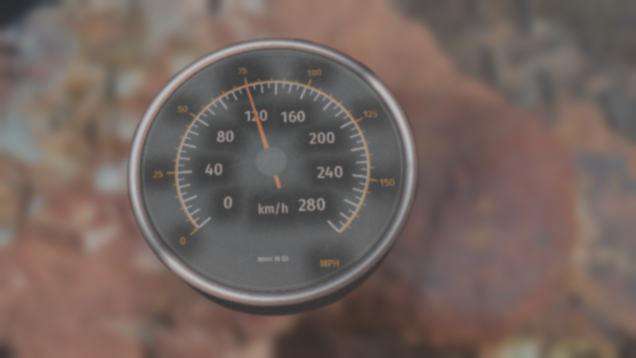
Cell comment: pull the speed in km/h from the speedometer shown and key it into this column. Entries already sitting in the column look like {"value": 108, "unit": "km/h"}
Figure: {"value": 120, "unit": "km/h"}
